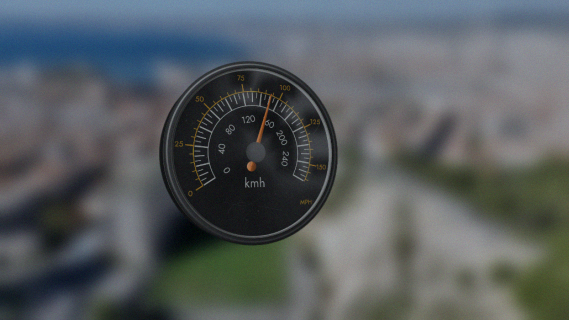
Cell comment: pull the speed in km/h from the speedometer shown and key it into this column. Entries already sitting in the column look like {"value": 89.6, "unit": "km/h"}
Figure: {"value": 150, "unit": "km/h"}
